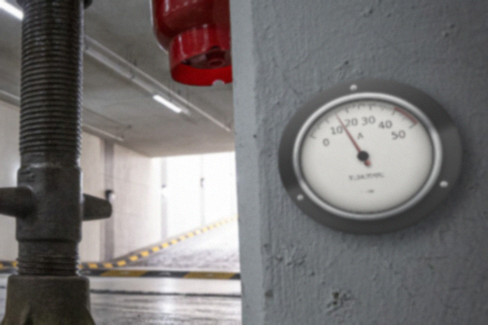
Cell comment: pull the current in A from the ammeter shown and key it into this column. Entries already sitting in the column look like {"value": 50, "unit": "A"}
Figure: {"value": 15, "unit": "A"}
